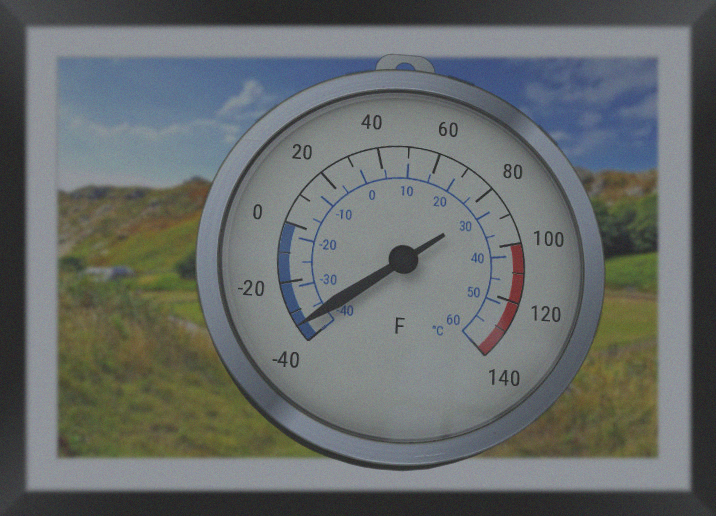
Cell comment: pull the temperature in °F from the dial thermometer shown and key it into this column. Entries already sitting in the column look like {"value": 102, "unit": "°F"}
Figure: {"value": -35, "unit": "°F"}
